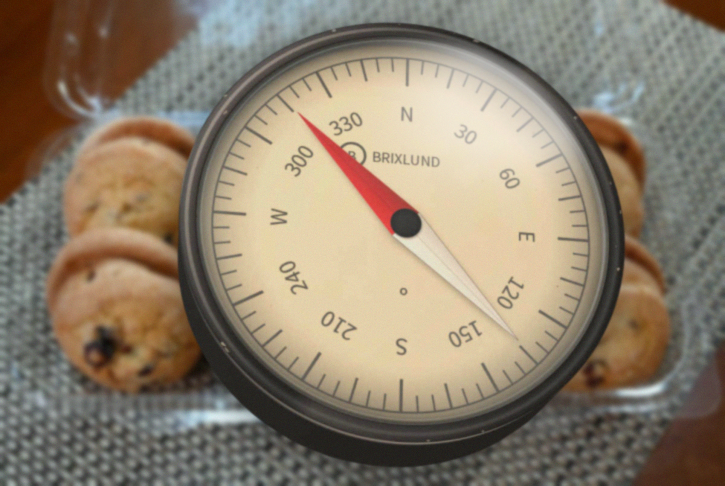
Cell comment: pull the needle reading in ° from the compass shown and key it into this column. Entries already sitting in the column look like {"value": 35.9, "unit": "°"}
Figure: {"value": 315, "unit": "°"}
